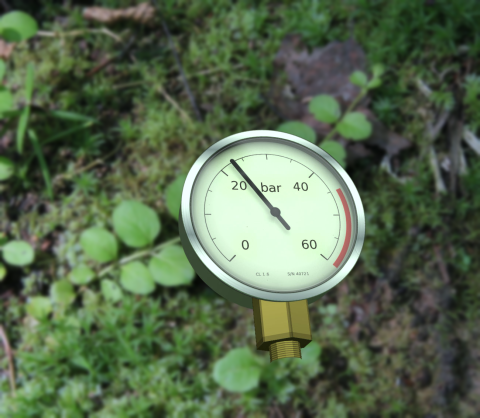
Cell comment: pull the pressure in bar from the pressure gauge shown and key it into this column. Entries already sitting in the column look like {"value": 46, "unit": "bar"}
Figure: {"value": 22.5, "unit": "bar"}
